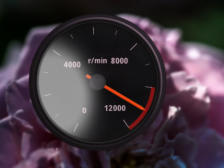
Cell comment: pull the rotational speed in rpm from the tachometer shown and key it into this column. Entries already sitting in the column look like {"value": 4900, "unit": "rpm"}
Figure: {"value": 11000, "unit": "rpm"}
